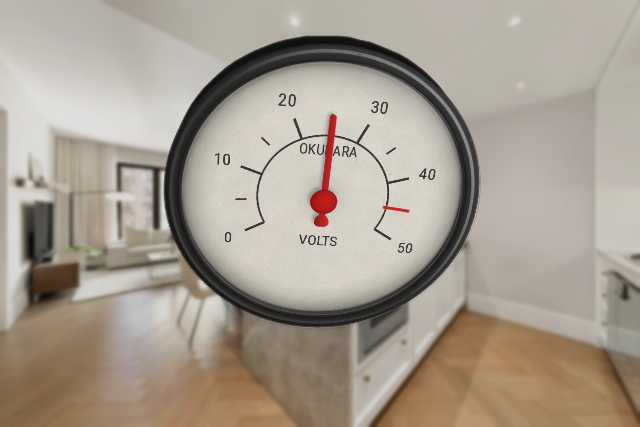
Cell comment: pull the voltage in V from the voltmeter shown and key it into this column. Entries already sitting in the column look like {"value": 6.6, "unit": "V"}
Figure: {"value": 25, "unit": "V"}
